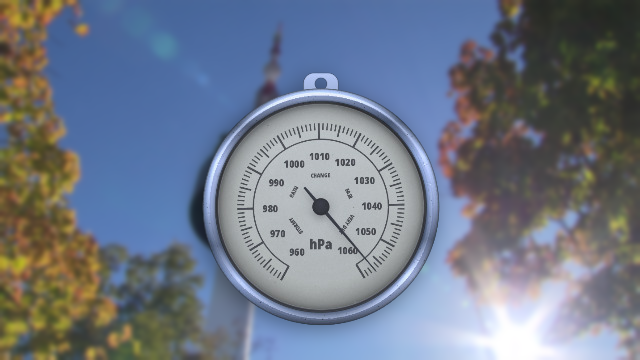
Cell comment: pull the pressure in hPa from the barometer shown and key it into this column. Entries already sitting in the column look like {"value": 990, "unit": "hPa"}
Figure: {"value": 1057, "unit": "hPa"}
